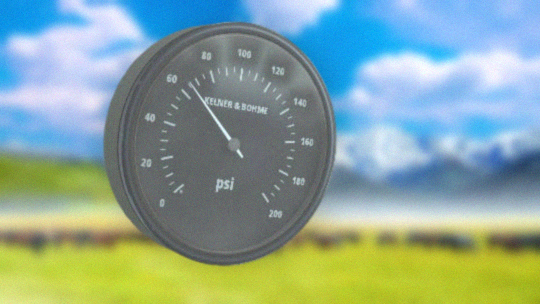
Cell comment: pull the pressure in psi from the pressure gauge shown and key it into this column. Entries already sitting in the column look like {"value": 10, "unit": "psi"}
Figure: {"value": 65, "unit": "psi"}
